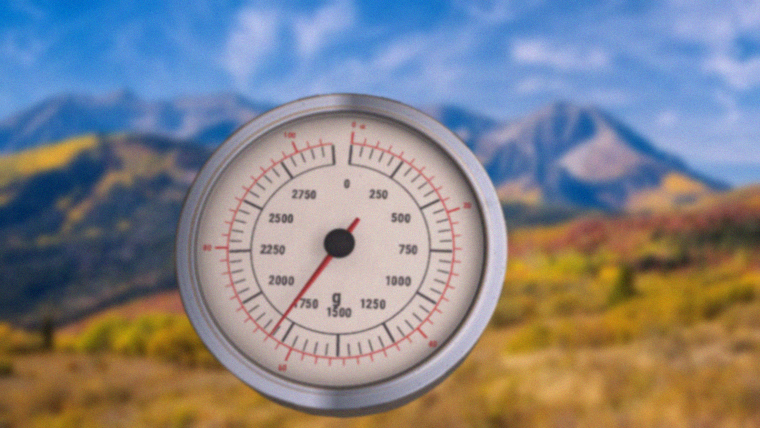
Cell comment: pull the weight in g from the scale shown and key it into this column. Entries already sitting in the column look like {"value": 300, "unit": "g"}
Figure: {"value": 1800, "unit": "g"}
